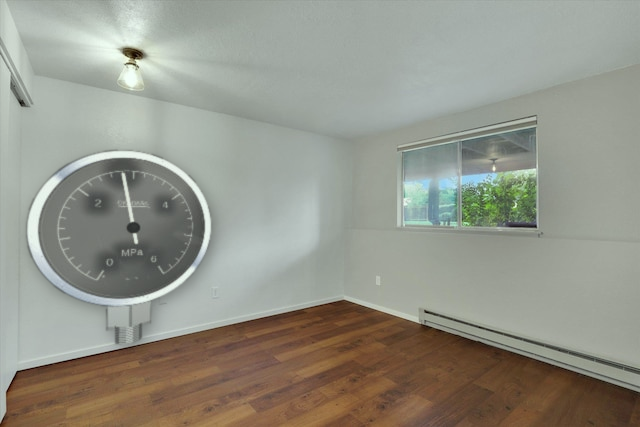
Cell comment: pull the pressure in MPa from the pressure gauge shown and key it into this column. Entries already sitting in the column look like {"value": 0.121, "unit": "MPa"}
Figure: {"value": 2.8, "unit": "MPa"}
